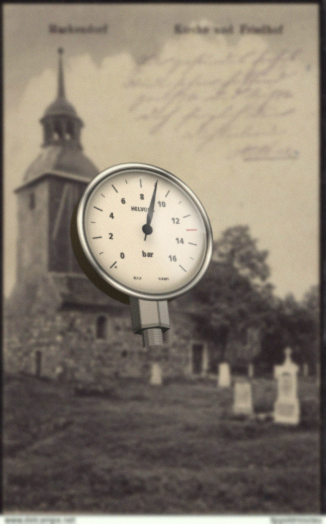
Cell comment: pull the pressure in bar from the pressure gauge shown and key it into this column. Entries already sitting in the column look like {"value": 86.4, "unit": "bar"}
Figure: {"value": 9, "unit": "bar"}
